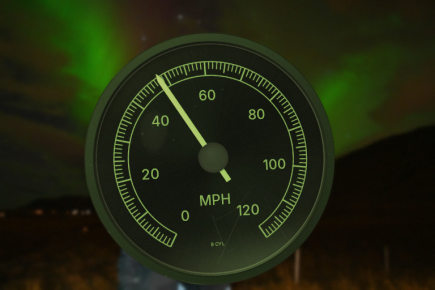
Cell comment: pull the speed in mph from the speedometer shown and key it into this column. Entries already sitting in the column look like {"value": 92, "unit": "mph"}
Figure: {"value": 48, "unit": "mph"}
